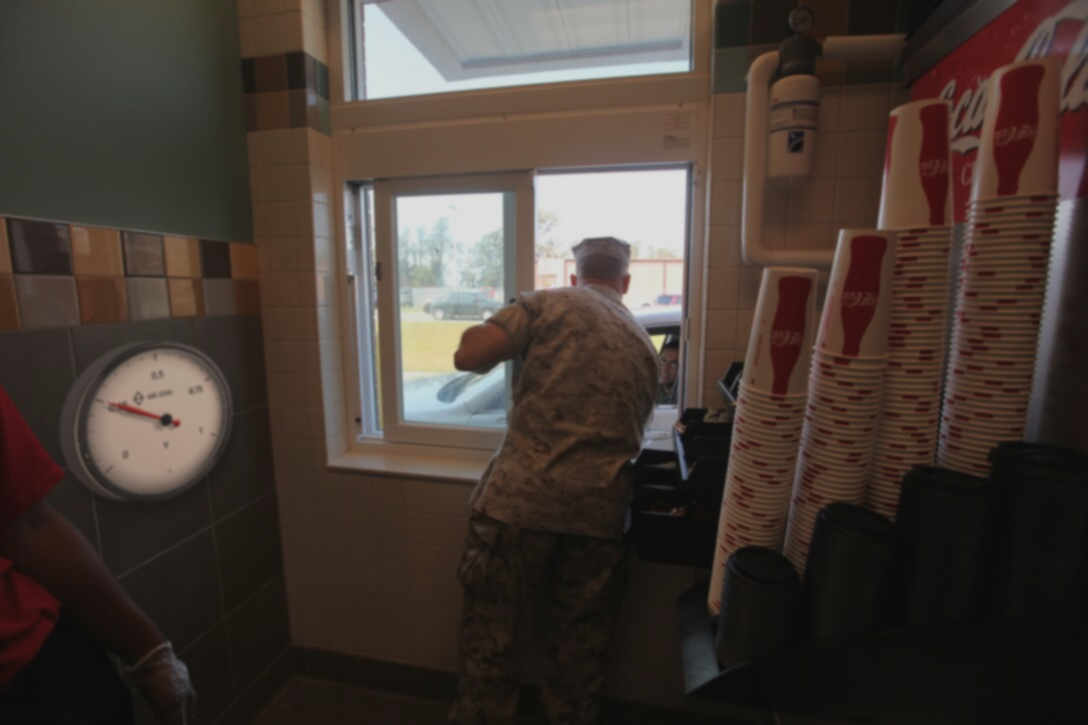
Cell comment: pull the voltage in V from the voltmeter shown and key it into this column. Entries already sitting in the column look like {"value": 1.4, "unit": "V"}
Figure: {"value": 0.25, "unit": "V"}
